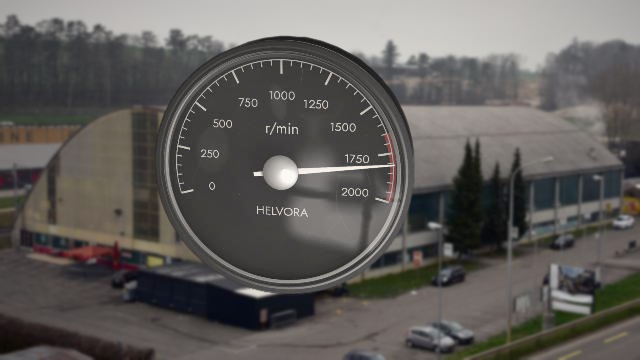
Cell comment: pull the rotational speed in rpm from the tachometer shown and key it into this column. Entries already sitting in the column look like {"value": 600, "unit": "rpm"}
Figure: {"value": 1800, "unit": "rpm"}
